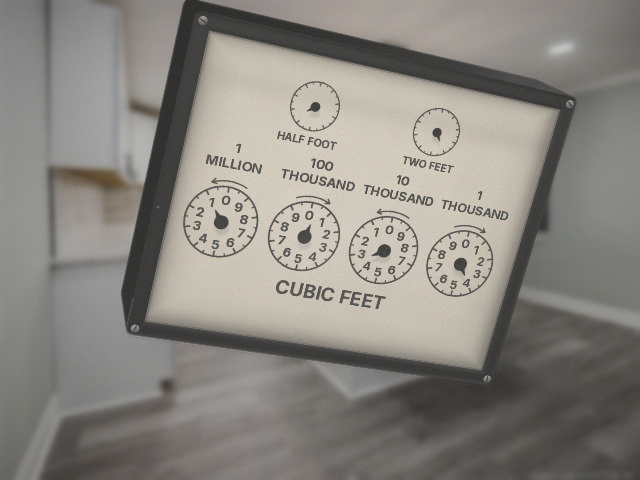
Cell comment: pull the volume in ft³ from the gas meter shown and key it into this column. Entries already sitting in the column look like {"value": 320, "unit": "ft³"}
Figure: {"value": 103400, "unit": "ft³"}
